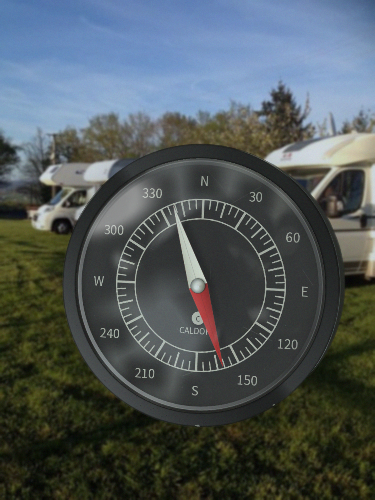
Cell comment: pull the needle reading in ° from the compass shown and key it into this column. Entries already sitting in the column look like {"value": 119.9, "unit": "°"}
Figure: {"value": 160, "unit": "°"}
